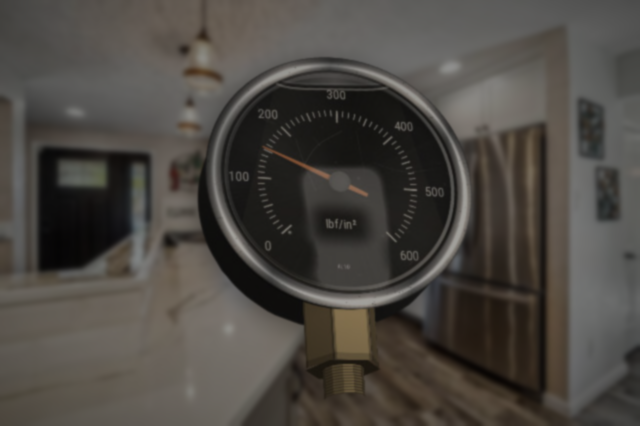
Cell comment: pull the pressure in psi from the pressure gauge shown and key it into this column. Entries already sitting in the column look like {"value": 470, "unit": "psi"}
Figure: {"value": 150, "unit": "psi"}
